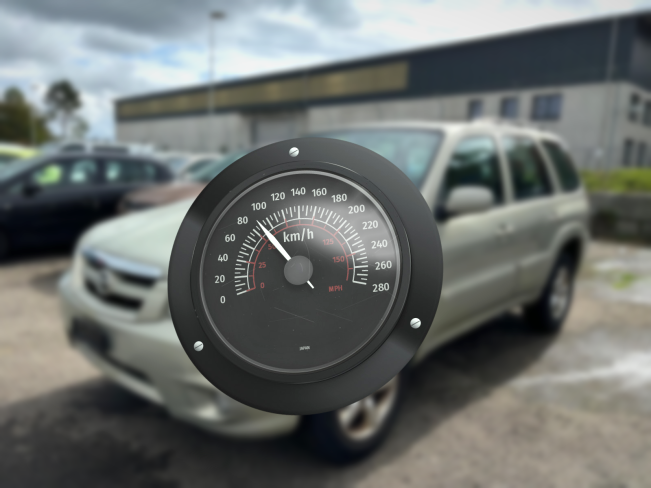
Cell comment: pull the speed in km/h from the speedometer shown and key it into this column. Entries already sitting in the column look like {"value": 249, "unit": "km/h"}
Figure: {"value": 90, "unit": "km/h"}
